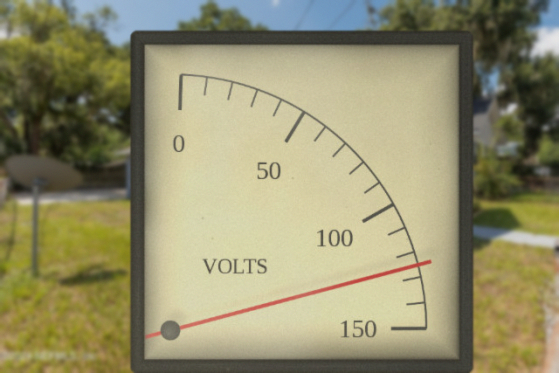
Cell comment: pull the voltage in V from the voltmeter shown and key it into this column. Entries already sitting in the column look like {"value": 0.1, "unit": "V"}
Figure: {"value": 125, "unit": "V"}
